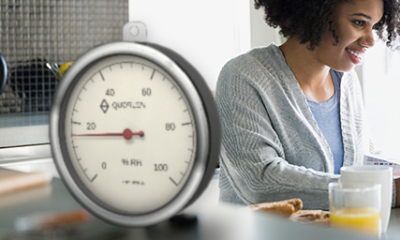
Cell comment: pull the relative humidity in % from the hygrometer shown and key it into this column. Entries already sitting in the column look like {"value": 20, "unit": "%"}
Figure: {"value": 16, "unit": "%"}
